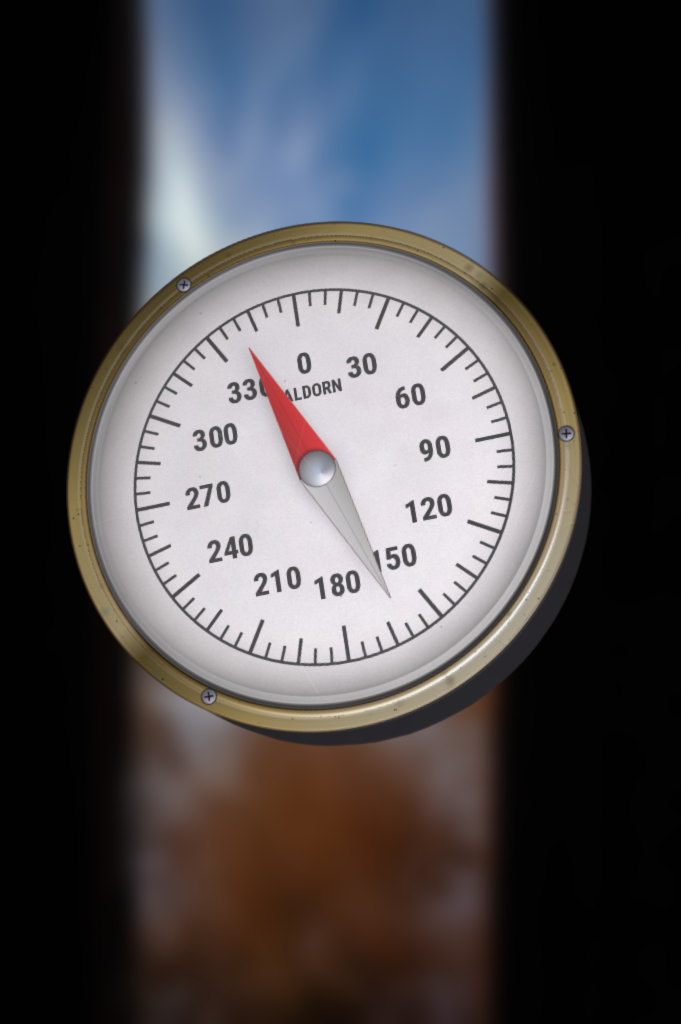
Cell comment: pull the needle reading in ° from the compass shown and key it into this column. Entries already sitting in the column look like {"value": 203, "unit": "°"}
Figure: {"value": 340, "unit": "°"}
